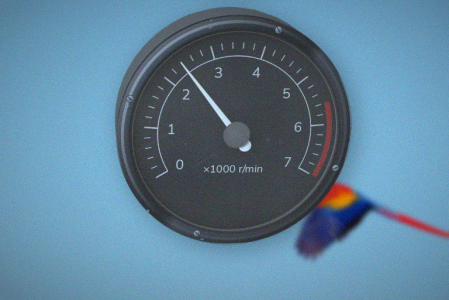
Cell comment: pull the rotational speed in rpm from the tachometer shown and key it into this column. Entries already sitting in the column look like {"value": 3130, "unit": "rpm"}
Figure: {"value": 2400, "unit": "rpm"}
